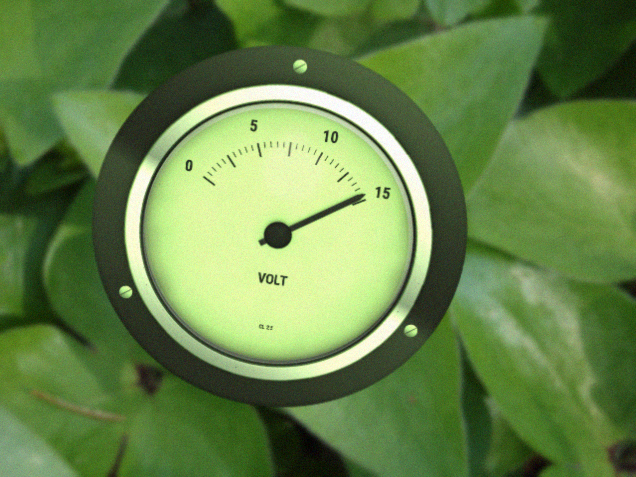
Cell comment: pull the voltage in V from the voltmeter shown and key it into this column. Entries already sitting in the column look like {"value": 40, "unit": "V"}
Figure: {"value": 14.5, "unit": "V"}
